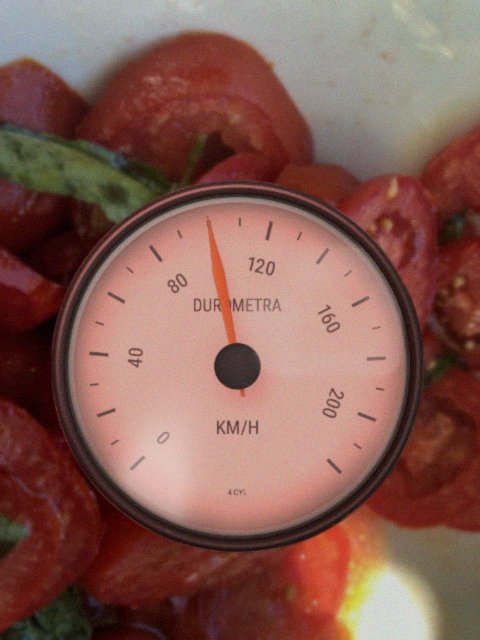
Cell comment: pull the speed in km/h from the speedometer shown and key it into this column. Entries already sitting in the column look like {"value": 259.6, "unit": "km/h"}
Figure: {"value": 100, "unit": "km/h"}
